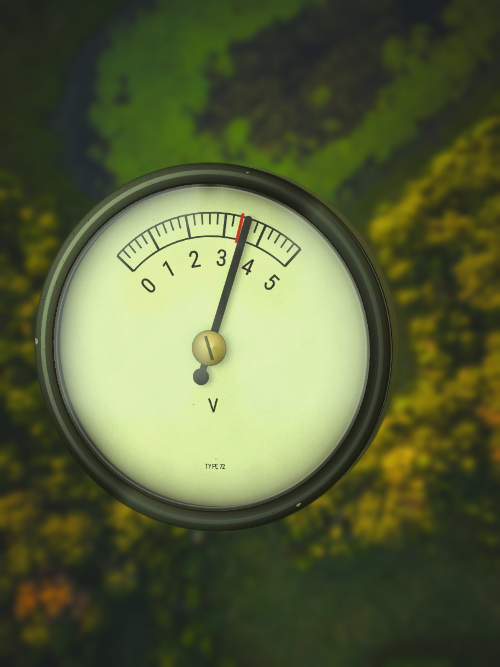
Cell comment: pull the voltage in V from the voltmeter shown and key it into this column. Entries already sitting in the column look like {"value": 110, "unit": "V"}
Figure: {"value": 3.6, "unit": "V"}
